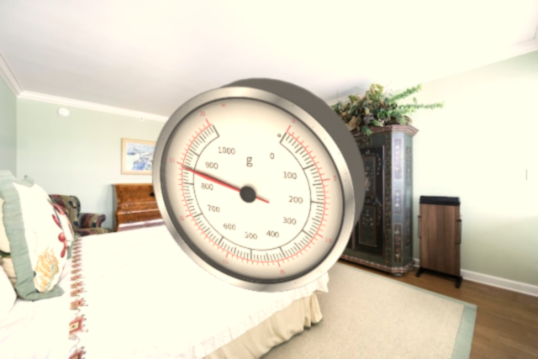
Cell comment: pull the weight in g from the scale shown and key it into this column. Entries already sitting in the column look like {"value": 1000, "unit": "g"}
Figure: {"value": 850, "unit": "g"}
